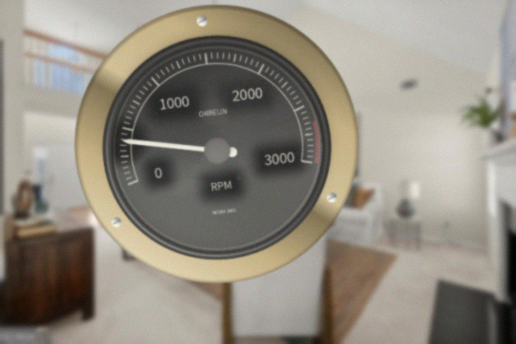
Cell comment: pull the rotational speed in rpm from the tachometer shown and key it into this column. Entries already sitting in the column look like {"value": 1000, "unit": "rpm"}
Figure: {"value": 400, "unit": "rpm"}
